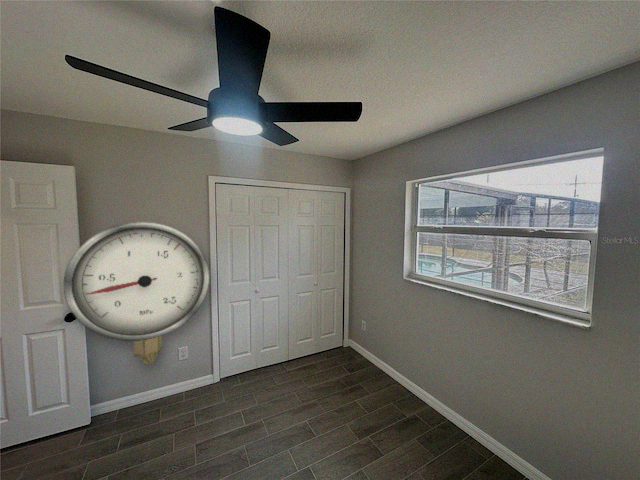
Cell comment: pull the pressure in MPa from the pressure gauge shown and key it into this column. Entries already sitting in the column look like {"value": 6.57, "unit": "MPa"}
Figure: {"value": 0.3, "unit": "MPa"}
